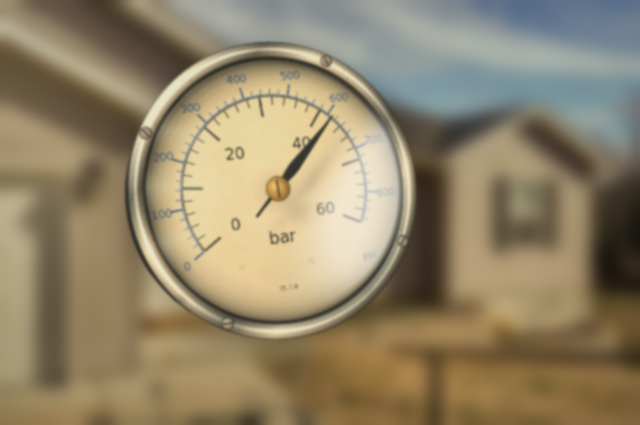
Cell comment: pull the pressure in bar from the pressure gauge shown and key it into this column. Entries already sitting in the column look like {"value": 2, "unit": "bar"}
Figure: {"value": 42, "unit": "bar"}
